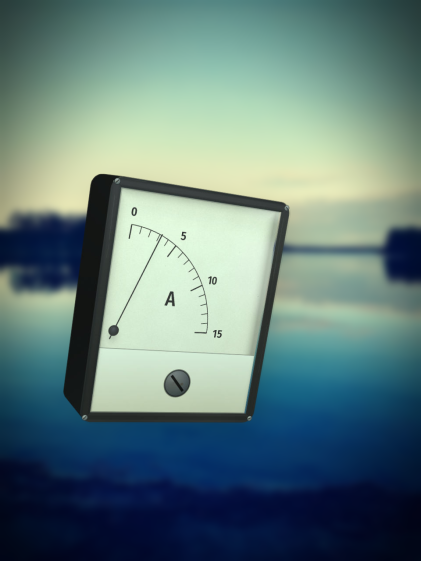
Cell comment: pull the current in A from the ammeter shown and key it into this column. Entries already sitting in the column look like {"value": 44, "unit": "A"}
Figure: {"value": 3, "unit": "A"}
